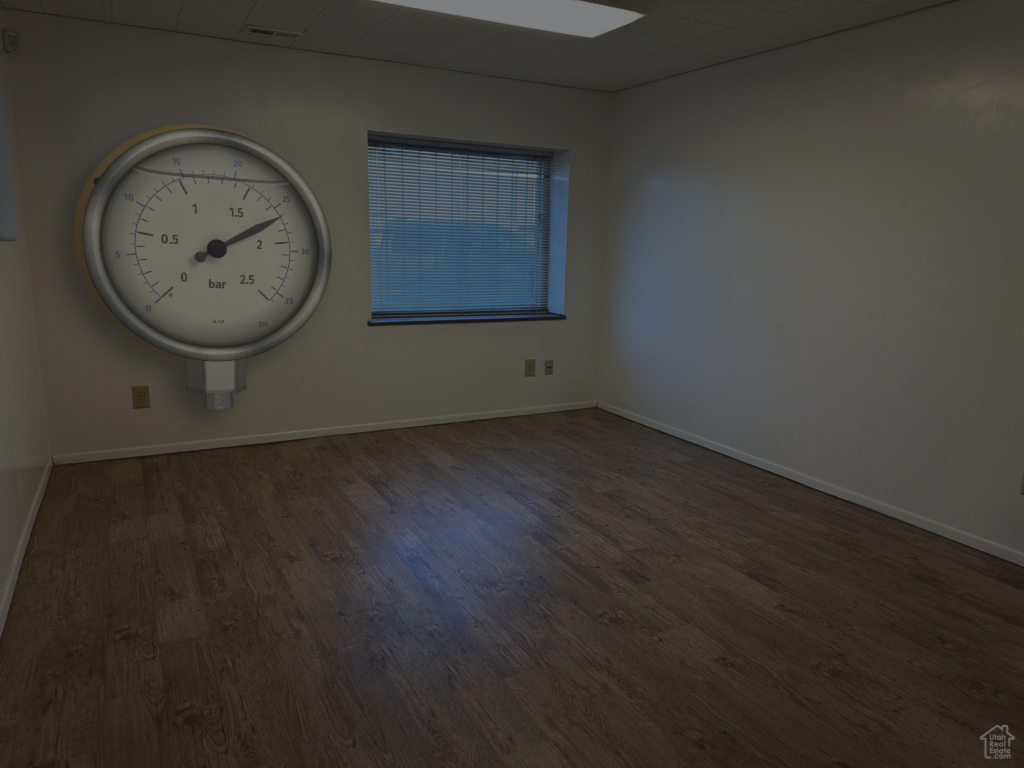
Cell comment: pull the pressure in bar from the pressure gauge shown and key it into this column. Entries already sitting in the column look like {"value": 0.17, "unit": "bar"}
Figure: {"value": 1.8, "unit": "bar"}
